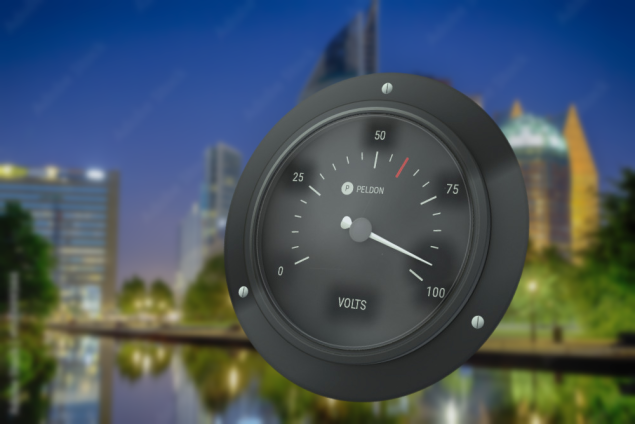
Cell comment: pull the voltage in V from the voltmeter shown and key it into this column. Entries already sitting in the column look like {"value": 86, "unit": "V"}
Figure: {"value": 95, "unit": "V"}
